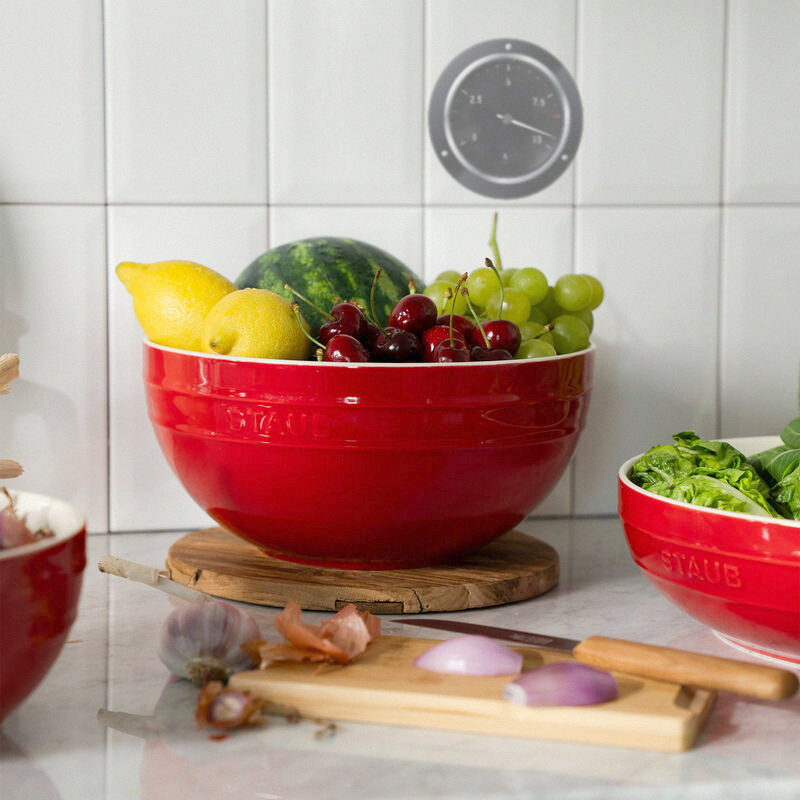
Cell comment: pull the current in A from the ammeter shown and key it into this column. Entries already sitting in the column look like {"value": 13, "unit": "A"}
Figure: {"value": 9.5, "unit": "A"}
